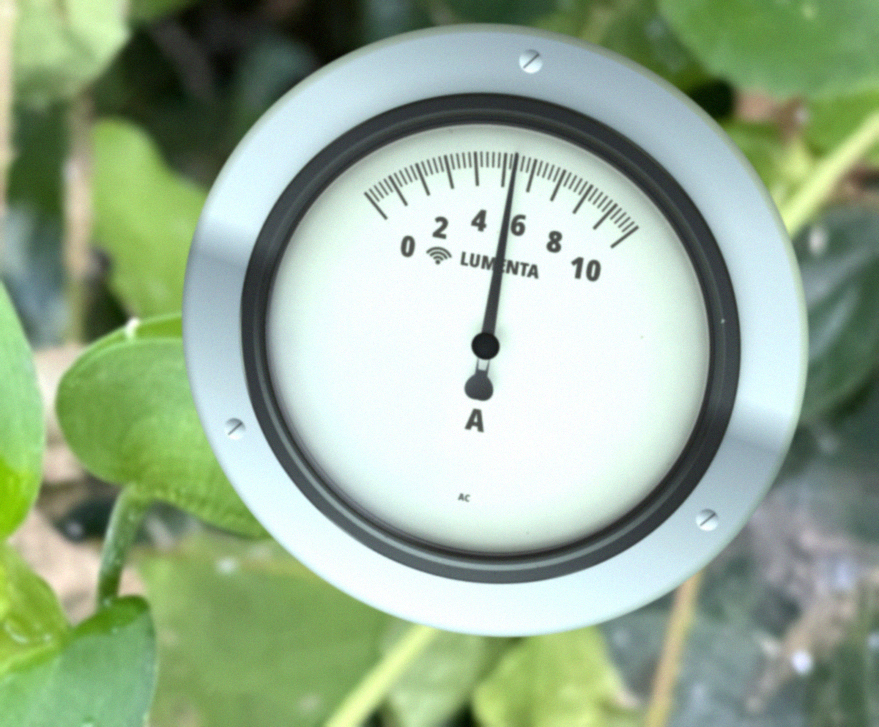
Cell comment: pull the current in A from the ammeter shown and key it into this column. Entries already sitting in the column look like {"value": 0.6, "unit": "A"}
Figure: {"value": 5.4, "unit": "A"}
